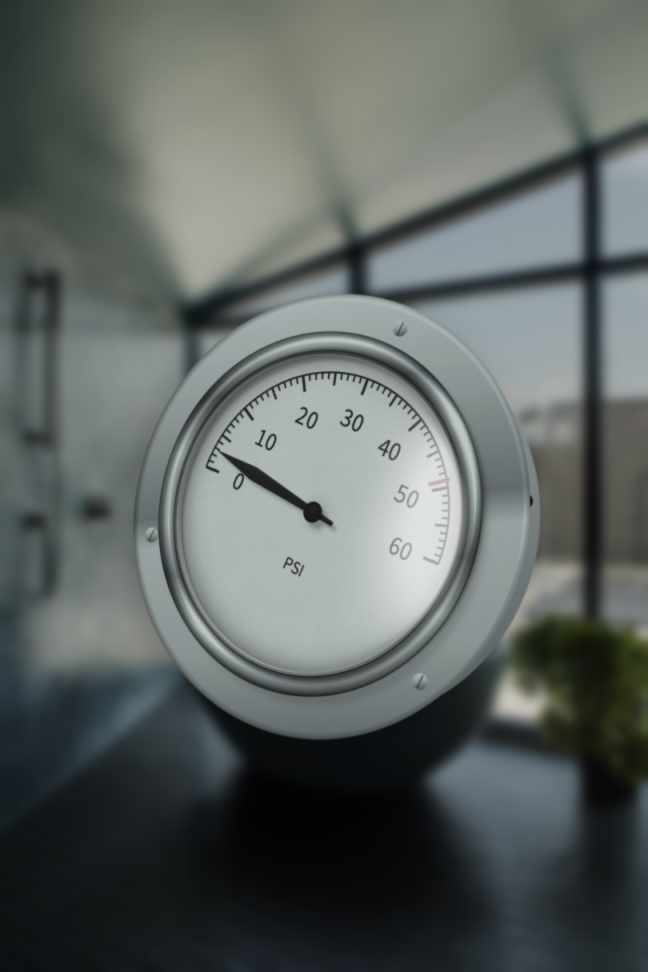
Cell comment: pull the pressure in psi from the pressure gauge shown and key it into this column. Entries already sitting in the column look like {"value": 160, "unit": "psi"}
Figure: {"value": 3, "unit": "psi"}
